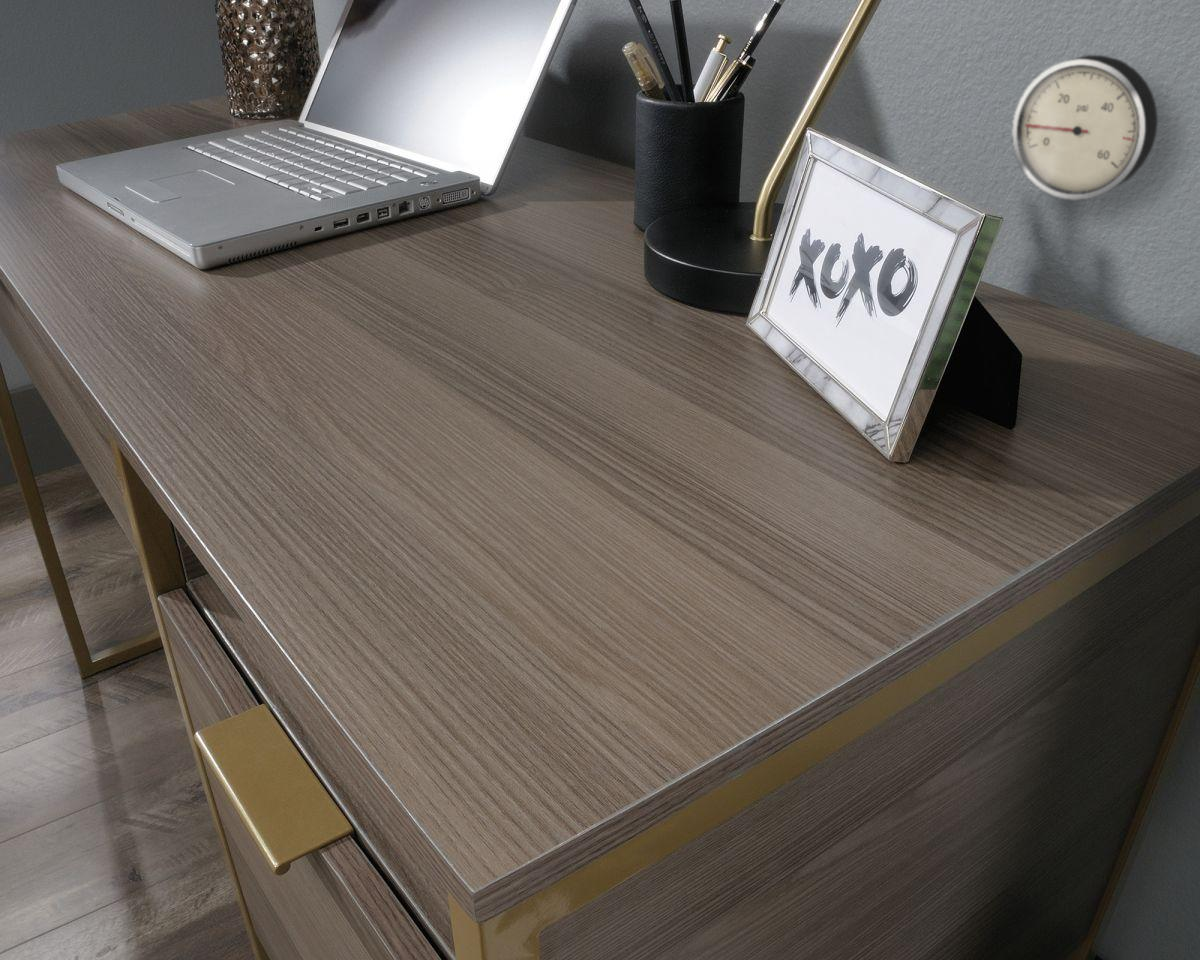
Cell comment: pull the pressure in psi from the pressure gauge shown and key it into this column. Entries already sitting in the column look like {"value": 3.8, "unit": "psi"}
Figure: {"value": 6, "unit": "psi"}
